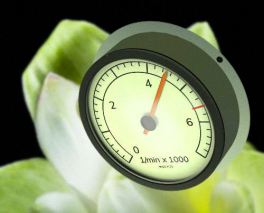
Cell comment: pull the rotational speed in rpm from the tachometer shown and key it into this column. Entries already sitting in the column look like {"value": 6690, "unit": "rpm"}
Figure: {"value": 4500, "unit": "rpm"}
